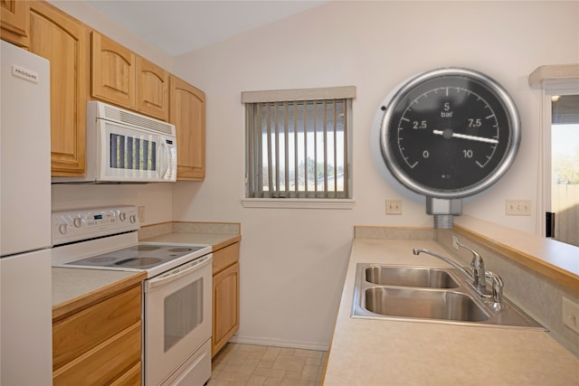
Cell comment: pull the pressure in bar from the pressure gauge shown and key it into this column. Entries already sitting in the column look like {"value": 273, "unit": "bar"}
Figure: {"value": 8.75, "unit": "bar"}
